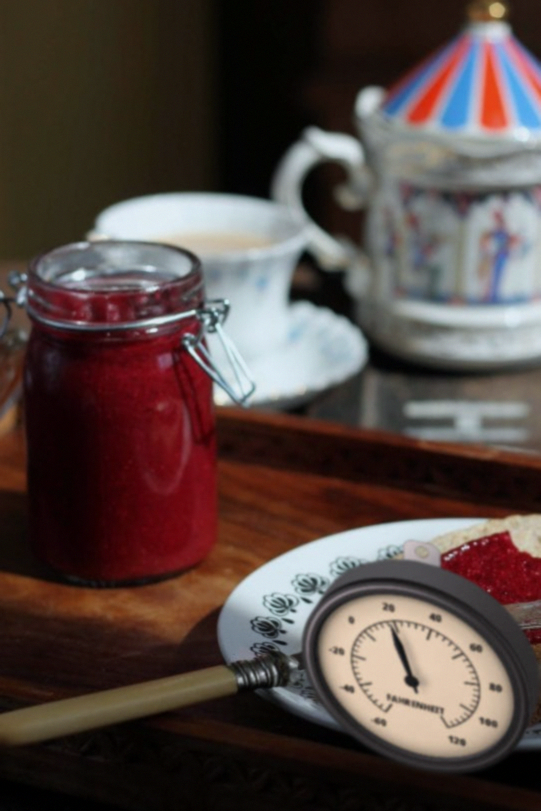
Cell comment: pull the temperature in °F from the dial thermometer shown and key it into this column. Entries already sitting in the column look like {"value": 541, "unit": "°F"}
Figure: {"value": 20, "unit": "°F"}
